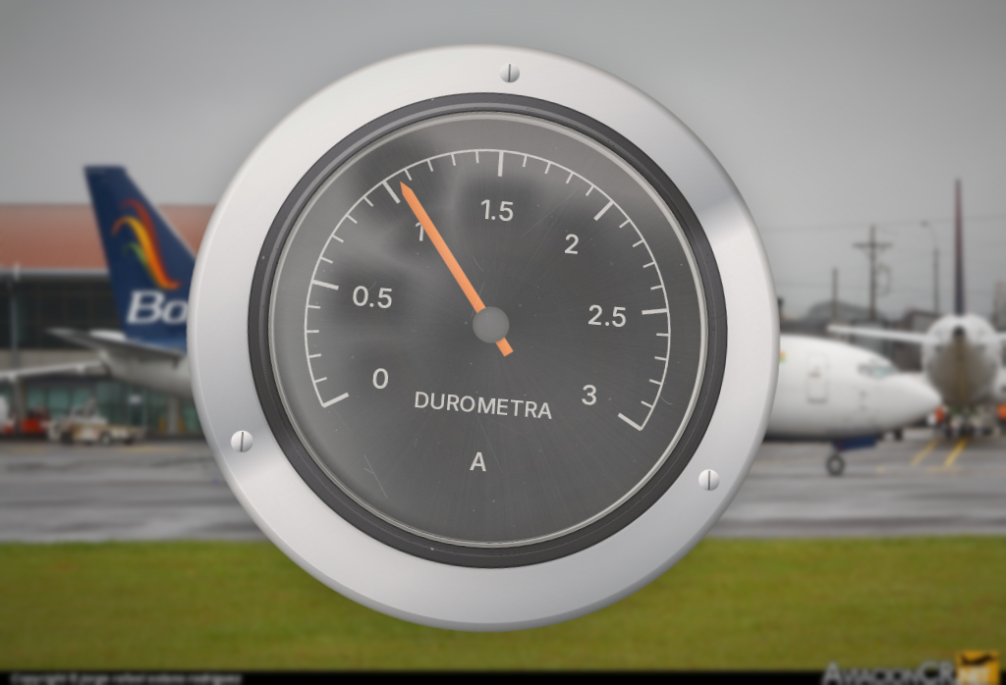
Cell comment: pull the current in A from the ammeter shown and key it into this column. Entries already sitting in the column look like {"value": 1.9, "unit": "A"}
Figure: {"value": 1.05, "unit": "A"}
